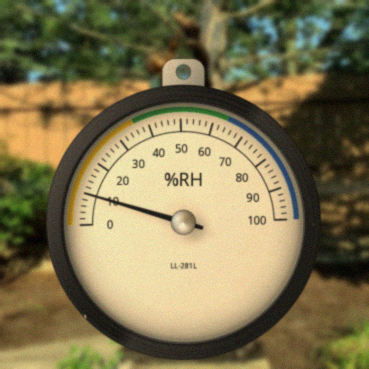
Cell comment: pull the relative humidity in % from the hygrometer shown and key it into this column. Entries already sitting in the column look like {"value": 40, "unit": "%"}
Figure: {"value": 10, "unit": "%"}
